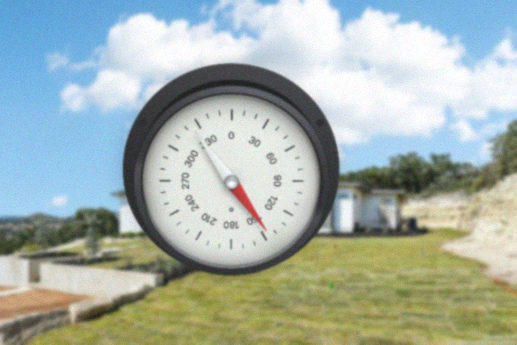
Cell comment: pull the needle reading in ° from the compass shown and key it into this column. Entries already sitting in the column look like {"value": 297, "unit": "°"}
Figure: {"value": 145, "unit": "°"}
